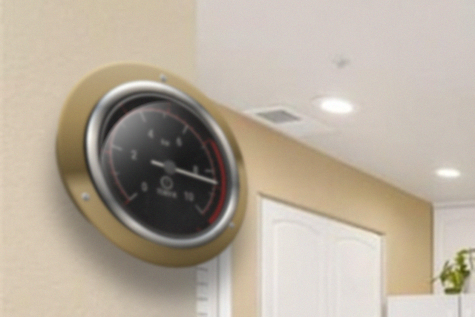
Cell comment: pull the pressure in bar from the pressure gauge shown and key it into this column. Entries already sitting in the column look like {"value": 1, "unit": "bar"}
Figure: {"value": 8.5, "unit": "bar"}
